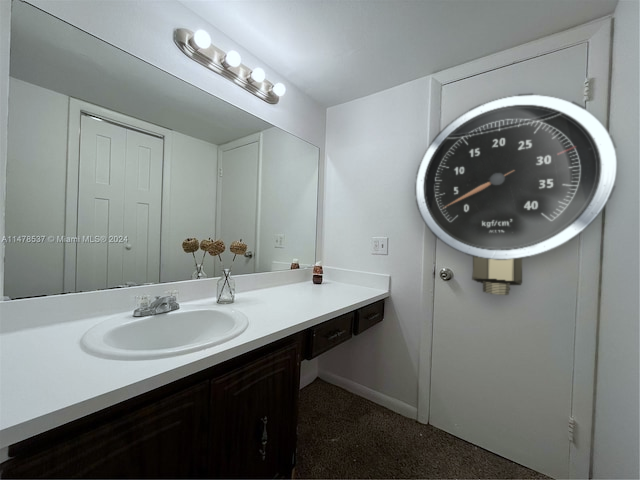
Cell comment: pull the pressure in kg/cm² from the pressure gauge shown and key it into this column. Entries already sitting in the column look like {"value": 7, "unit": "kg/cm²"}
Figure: {"value": 2.5, "unit": "kg/cm²"}
